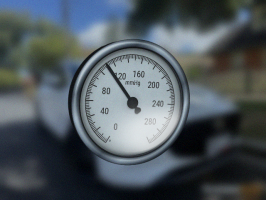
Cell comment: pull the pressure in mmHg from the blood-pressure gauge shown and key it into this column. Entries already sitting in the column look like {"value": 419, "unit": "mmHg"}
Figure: {"value": 110, "unit": "mmHg"}
